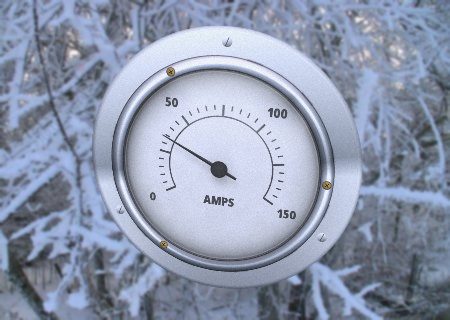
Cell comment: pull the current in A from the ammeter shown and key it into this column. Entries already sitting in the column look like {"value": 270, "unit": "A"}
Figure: {"value": 35, "unit": "A"}
